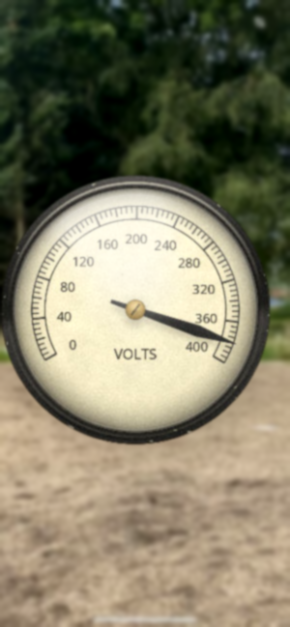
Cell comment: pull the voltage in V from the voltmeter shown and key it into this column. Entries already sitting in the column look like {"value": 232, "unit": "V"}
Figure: {"value": 380, "unit": "V"}
